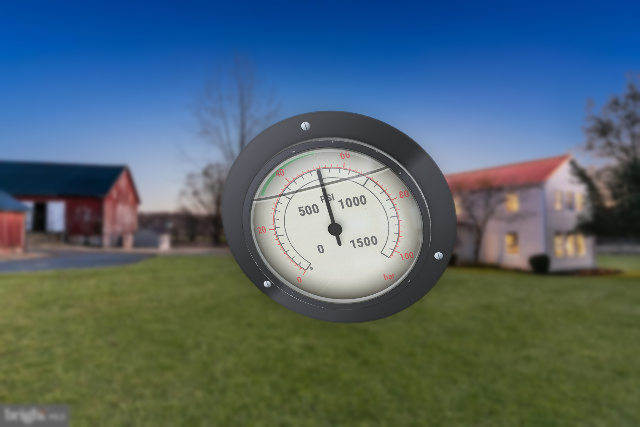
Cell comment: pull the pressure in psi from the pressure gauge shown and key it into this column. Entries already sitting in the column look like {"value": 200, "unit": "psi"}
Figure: {"value": 750, "unit": "psi"}
